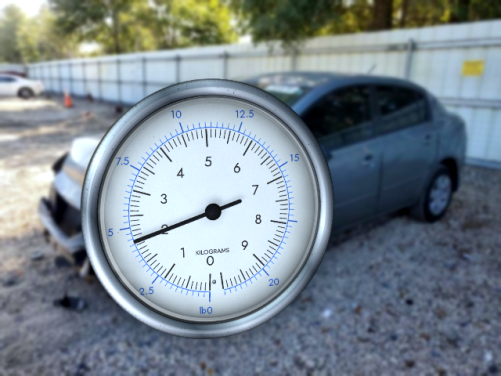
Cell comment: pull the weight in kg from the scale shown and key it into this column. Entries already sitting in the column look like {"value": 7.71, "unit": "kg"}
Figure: {"value": 2, "unit": "kg"}
